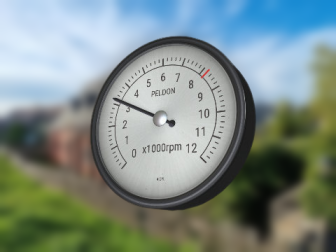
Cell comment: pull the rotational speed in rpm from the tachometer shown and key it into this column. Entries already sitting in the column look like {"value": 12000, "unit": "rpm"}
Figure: {"value": 3200, "unit": "rpm"}
